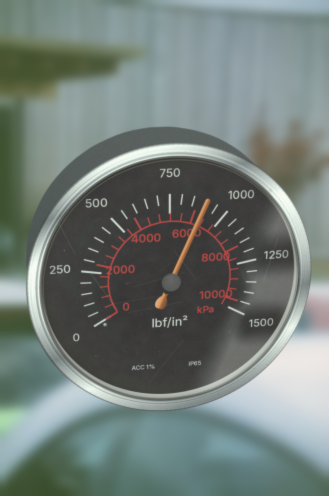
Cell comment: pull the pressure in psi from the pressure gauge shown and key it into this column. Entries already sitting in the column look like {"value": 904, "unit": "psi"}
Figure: {"value": 900, "unit": "psi"}
